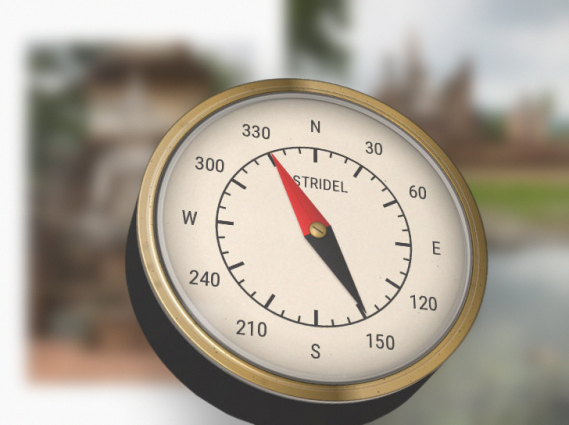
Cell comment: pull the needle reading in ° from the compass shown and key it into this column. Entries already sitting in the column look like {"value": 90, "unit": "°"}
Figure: {"value": 330, "unit": "°"}
